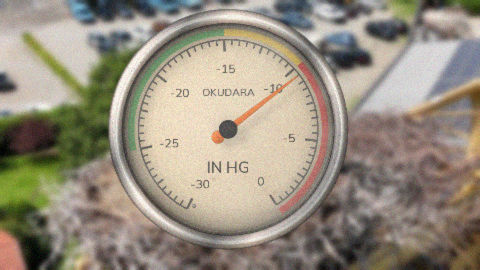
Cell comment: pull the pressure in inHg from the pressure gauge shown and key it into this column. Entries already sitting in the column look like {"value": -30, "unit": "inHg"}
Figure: {"value": -9.5, "unit": "inHg"}
